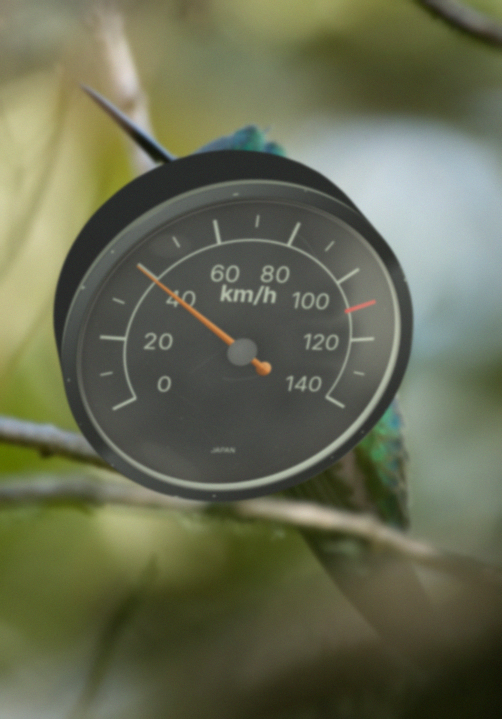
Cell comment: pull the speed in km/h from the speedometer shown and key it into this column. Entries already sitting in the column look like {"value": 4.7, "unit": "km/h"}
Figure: {"value": 40, "unit": "km/h"}
